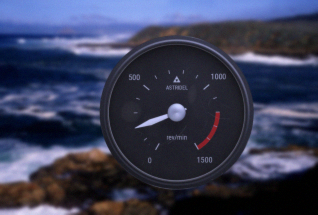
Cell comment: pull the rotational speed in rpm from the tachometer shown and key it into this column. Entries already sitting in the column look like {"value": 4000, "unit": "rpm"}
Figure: {"value": 200, "unit": "rpm"}
